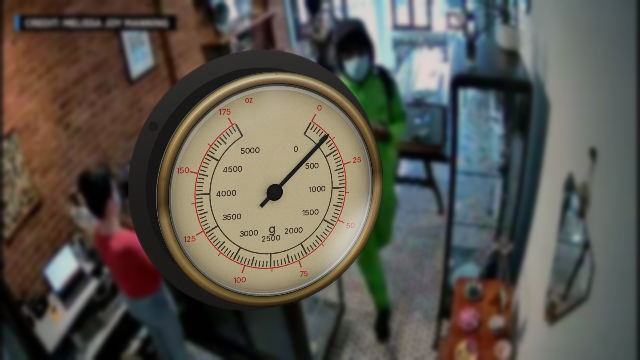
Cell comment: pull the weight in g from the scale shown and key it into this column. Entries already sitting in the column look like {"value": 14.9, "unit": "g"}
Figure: {"value": 250, "unit": "g"}
